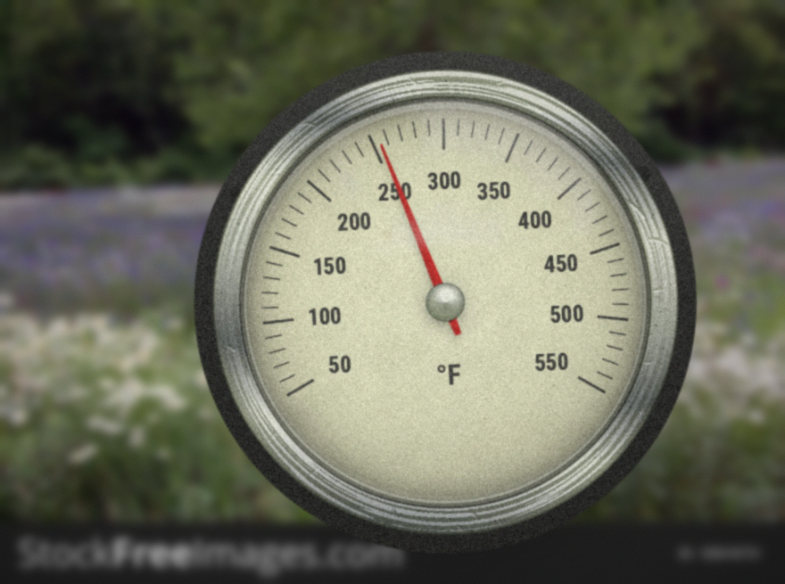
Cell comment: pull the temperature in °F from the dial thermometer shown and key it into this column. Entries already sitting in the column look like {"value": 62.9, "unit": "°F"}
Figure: {"value": 255, "unit": "°F"}
